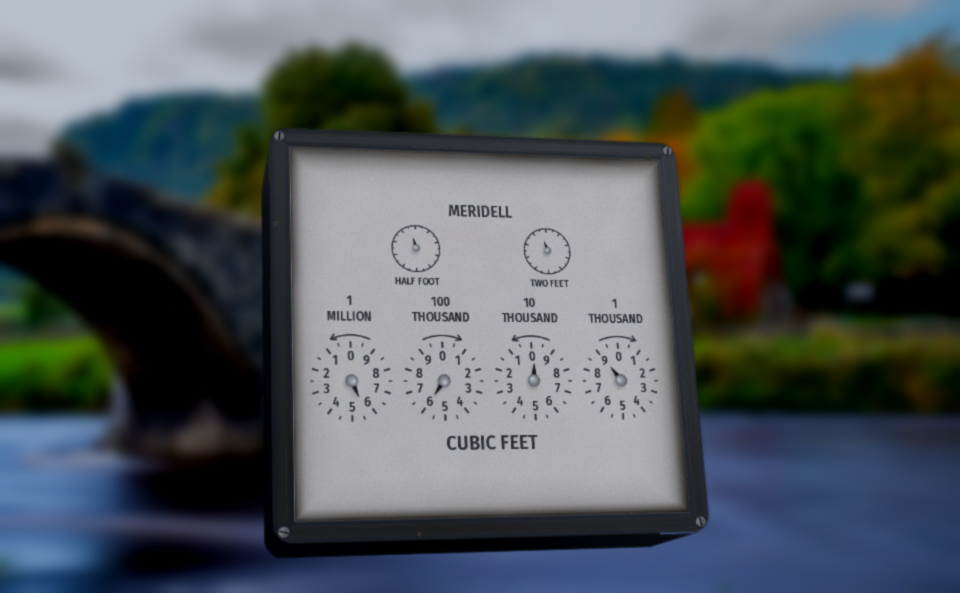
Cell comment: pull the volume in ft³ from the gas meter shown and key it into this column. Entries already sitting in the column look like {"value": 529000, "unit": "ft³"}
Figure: {"value": 559900, "unit": "ft³"}
